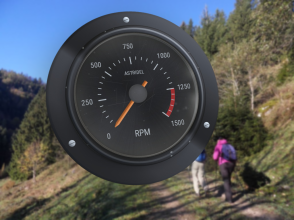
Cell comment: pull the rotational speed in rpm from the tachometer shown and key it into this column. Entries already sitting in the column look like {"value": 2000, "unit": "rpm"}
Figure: {"value": 0, "unit": "rpm"}
